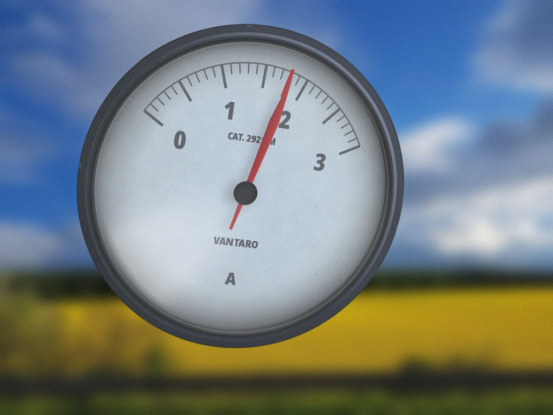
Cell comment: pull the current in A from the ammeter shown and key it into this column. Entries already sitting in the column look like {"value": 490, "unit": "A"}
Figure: {"value": 1.8, "unit": "A"}
